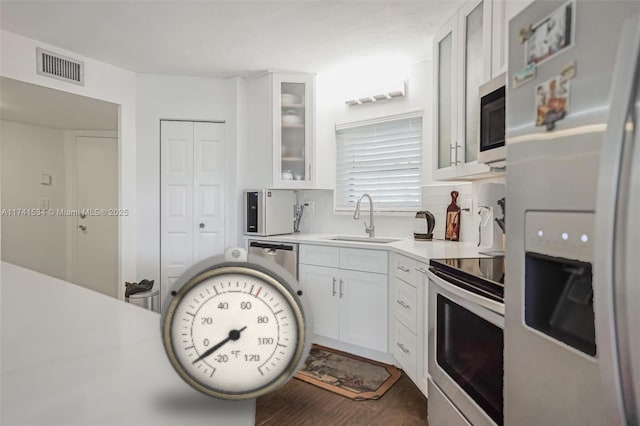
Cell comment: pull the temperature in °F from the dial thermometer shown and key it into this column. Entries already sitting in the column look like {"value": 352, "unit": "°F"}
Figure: {"value": -8, "unit": "°F"}
